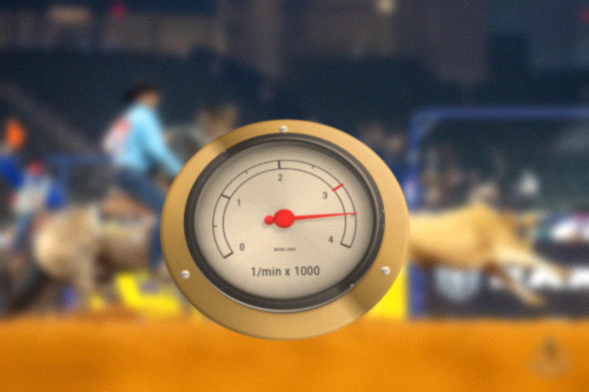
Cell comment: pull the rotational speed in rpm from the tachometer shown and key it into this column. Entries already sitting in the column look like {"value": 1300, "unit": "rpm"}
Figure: {"value": 3500, "unit": "rpm"}
